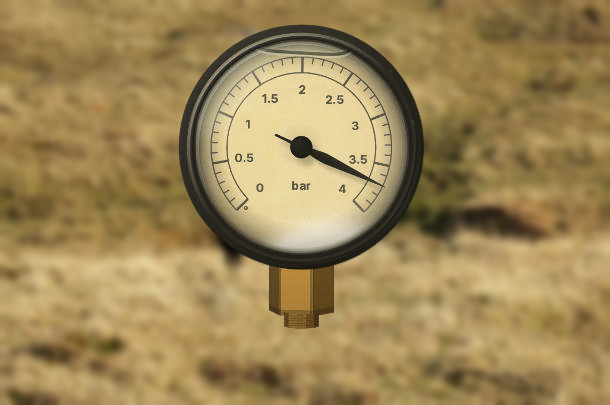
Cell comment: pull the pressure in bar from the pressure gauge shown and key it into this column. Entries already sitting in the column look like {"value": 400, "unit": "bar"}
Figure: {"value": 3.7, "unit": "bar"}
